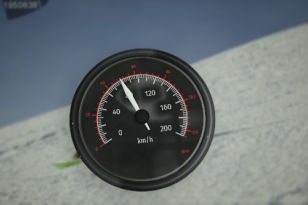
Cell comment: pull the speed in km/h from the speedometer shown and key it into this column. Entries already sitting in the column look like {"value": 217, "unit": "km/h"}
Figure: {"value": 80, "unit": "km/h"}
